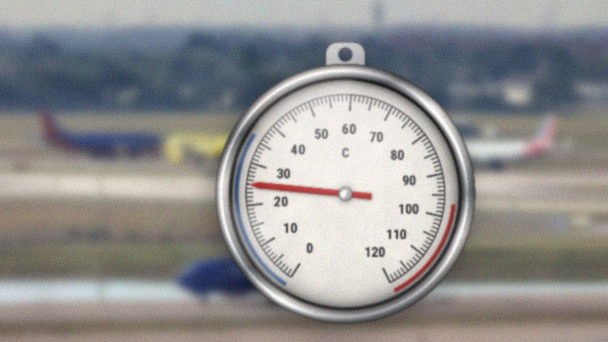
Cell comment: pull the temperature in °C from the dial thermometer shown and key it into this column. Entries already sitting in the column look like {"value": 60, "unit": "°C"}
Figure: {"value": 25, "unit": "°C"}
